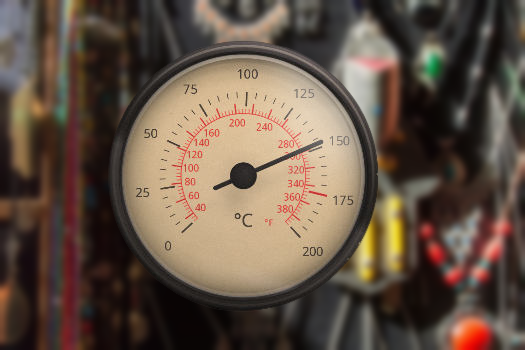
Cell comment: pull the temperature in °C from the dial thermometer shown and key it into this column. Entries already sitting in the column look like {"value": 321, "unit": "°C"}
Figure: {"value": 147.5, "unit": "°C"}
